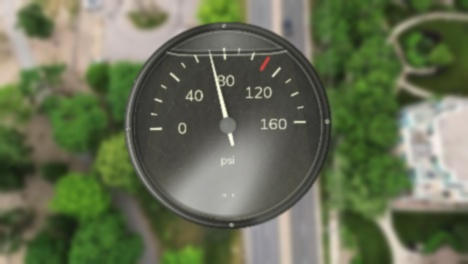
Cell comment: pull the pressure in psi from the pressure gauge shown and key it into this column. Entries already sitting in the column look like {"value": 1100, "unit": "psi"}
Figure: {"value": 70, "unit": "psi"}
